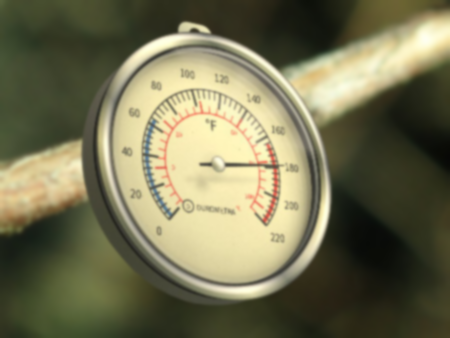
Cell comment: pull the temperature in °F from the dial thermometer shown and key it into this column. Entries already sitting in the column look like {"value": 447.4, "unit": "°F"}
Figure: {"value": 180, "unit": "°F"}
